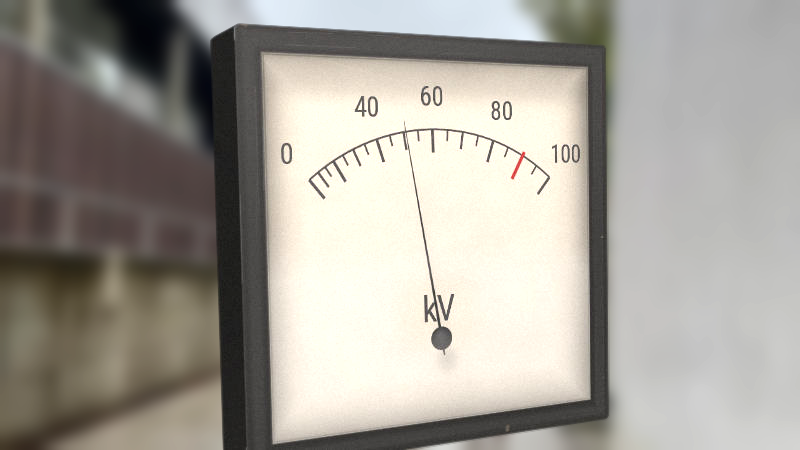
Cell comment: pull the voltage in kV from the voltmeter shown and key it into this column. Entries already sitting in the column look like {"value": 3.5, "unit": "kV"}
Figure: {"value": 50, "unit": "kV"}
